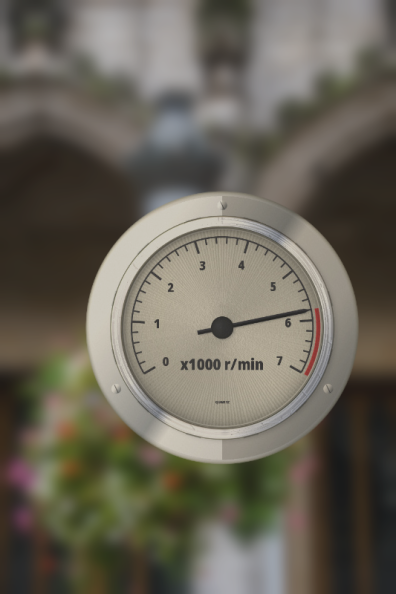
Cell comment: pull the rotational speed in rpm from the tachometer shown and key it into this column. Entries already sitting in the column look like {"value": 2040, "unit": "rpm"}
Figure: {"value": 5800, "unit": "rpm"}
